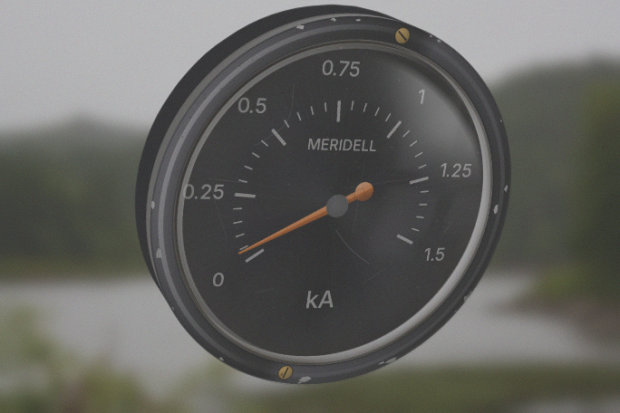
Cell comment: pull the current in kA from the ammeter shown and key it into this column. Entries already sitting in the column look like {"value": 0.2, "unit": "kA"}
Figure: {"value": 0.05, "unit": "kA"}
